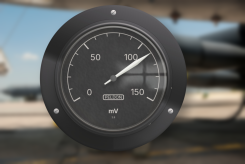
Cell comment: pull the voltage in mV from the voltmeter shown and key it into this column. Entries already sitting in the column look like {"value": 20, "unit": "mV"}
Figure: {"value": 110, "unit": "mV"}
